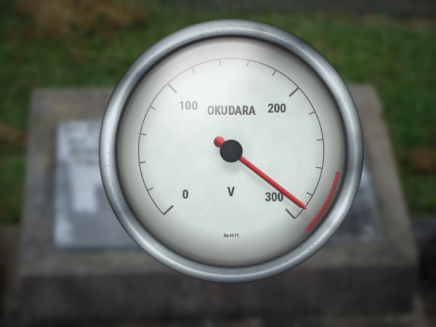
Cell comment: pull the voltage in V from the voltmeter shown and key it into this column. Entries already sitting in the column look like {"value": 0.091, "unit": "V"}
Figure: {"value": 290, "unit": "V"}
